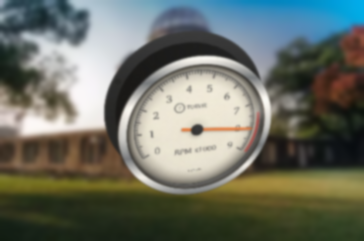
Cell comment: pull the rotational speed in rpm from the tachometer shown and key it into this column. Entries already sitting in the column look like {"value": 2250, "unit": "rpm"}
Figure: {"value": 8000, "unit": "rpm"}
